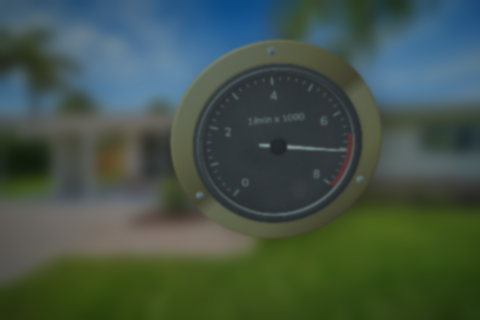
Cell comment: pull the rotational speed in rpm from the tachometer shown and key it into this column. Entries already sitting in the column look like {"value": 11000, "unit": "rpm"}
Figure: {"value": 7000, "unit": "rpm"}
